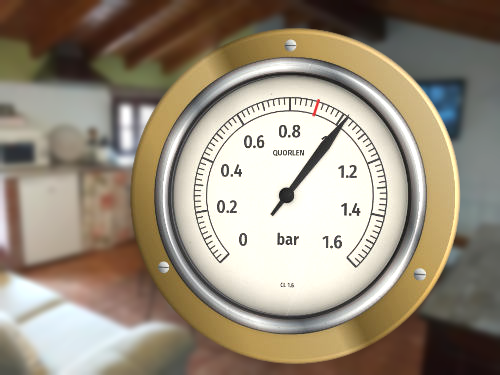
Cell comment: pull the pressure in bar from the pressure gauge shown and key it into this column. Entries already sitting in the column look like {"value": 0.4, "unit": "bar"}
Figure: {"value": 1.02, "unit": "bar"}
